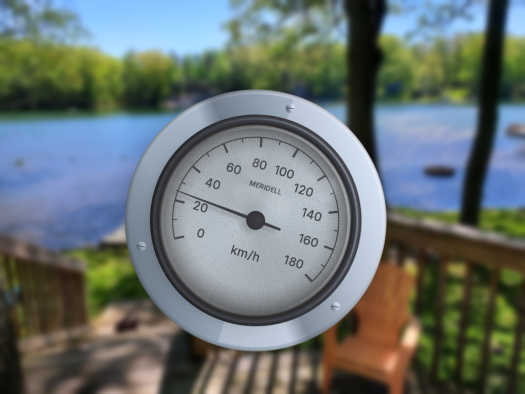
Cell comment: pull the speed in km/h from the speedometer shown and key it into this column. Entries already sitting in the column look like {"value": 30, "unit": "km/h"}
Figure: {"value": 25, "unit": "km/h"}
